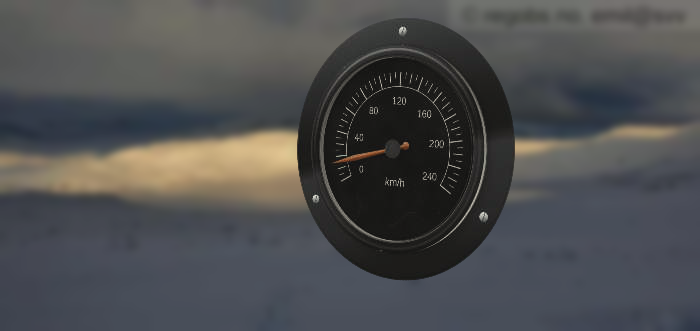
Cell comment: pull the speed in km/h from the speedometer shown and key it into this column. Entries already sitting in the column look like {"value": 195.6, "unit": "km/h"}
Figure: {"value": 15, "unit": "km/h"}
